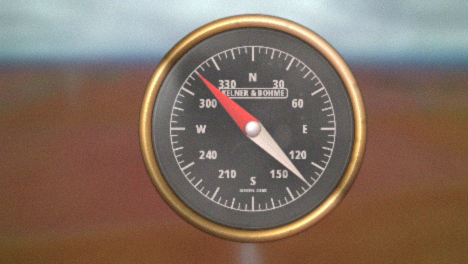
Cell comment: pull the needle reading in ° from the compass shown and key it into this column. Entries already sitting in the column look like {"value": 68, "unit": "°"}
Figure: {"value": 315, "unit": "°"}
